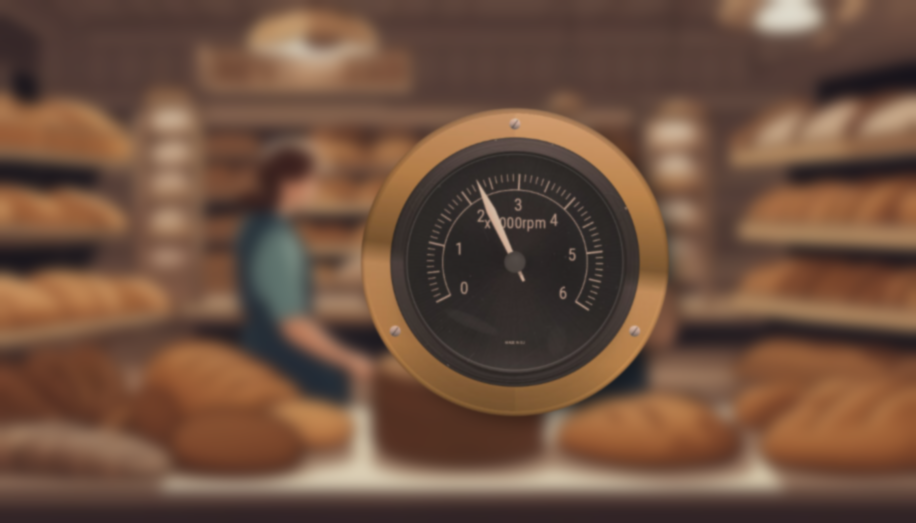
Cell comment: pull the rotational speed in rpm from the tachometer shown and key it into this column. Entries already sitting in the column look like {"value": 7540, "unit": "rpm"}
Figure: {"value": 2300, "unit": "rpm"}
